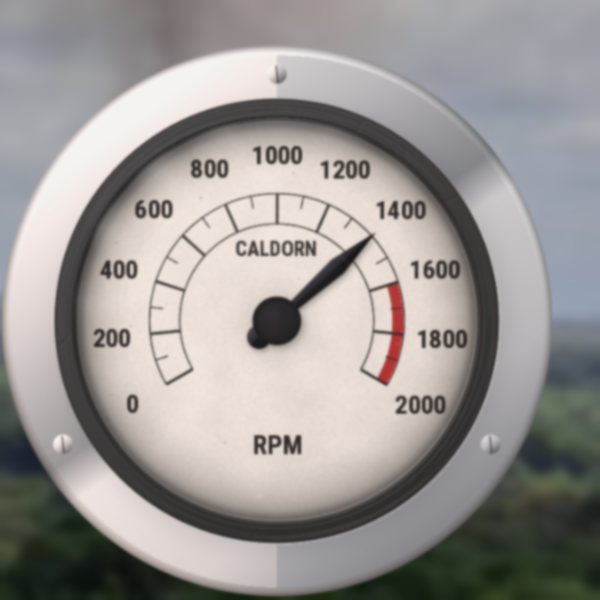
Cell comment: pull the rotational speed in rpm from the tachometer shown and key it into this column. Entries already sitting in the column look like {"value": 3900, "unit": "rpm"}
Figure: {"value": 1400, "unit": "rpm"}
